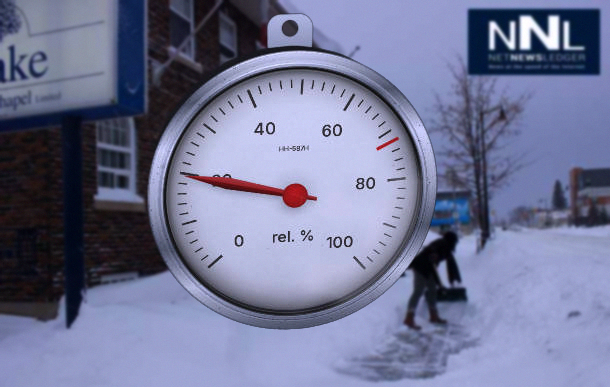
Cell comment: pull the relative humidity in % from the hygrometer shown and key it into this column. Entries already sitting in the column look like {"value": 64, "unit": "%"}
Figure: {"value": 20, "unit": "%"}
